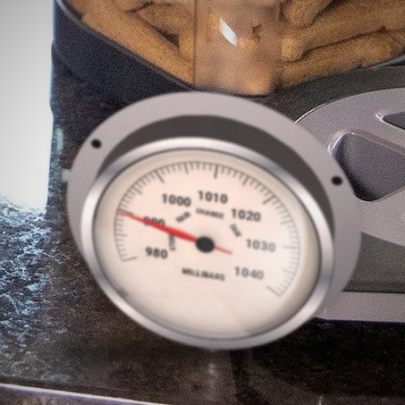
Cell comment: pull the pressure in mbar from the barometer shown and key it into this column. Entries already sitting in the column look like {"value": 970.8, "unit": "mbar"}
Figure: {"value": 990, "unit": "mbar"}
